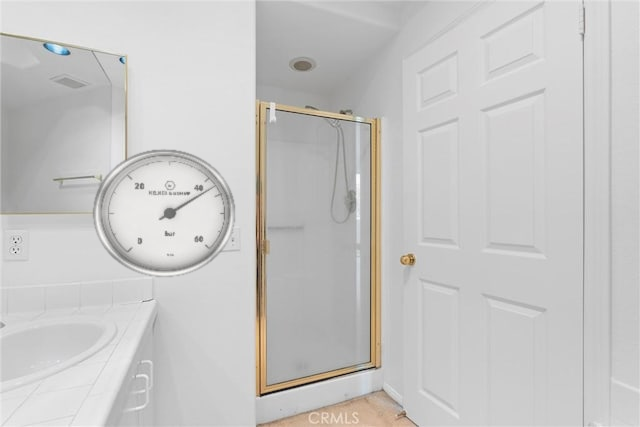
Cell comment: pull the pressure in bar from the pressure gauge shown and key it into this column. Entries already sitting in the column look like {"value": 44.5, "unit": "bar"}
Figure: {"value": 42.5, "unit": "bar"}
